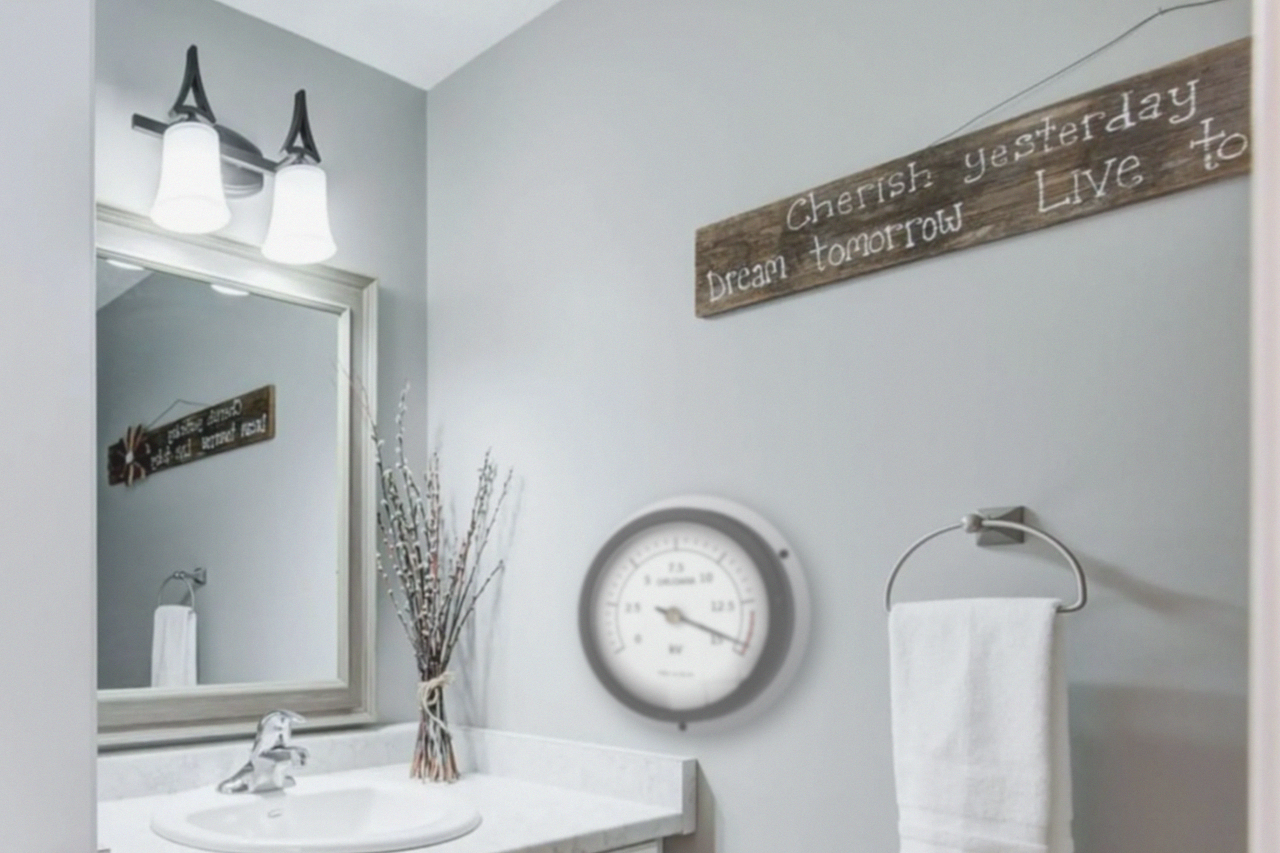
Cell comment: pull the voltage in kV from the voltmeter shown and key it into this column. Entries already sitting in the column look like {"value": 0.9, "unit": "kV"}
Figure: {"value": 14.5, "unit": "kV"}
